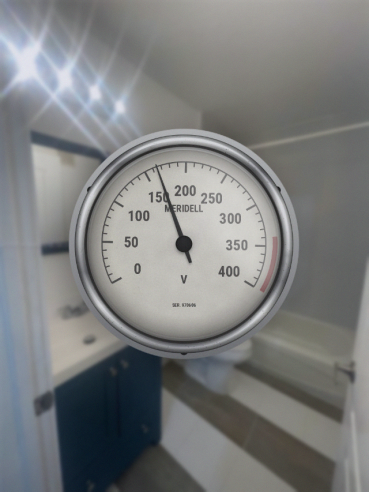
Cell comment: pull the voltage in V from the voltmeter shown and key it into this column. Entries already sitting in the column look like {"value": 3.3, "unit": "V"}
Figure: {"value": 165, "unit": "V"}
